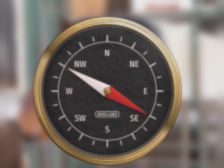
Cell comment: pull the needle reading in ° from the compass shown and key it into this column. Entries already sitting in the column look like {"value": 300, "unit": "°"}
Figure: {"value": 120, "unit": "°"}
